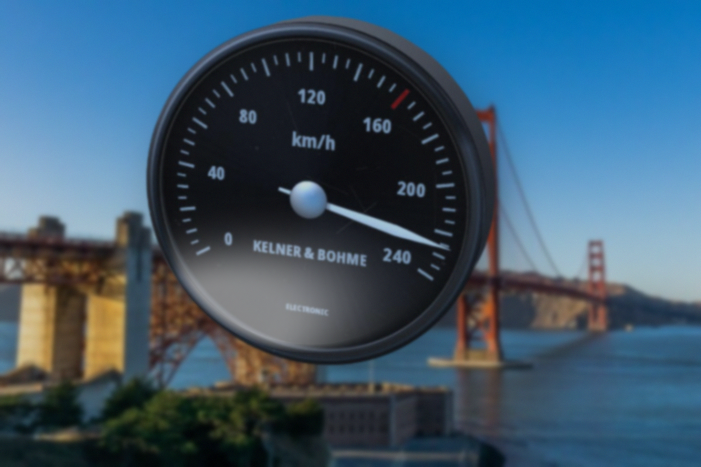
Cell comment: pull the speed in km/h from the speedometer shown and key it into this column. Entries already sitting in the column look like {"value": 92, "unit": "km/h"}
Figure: {"value": 225, "unit": "km/h"}
